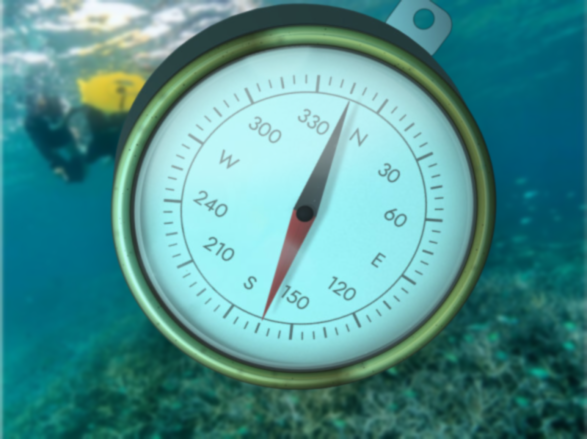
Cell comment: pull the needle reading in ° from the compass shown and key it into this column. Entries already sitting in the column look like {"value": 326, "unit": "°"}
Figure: {"value": 165, "unit": "°"}
